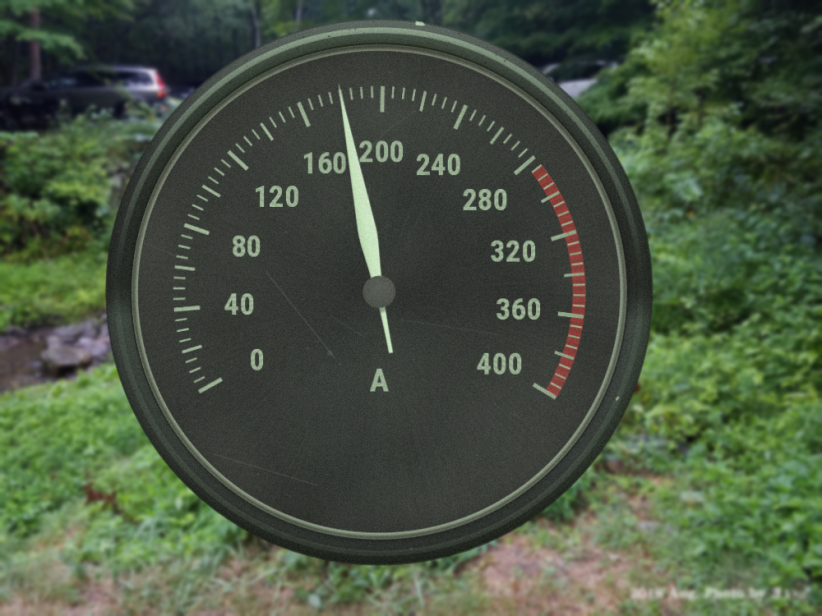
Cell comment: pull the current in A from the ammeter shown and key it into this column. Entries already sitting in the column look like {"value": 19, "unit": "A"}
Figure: {"value": 180, "unit": "A"}
